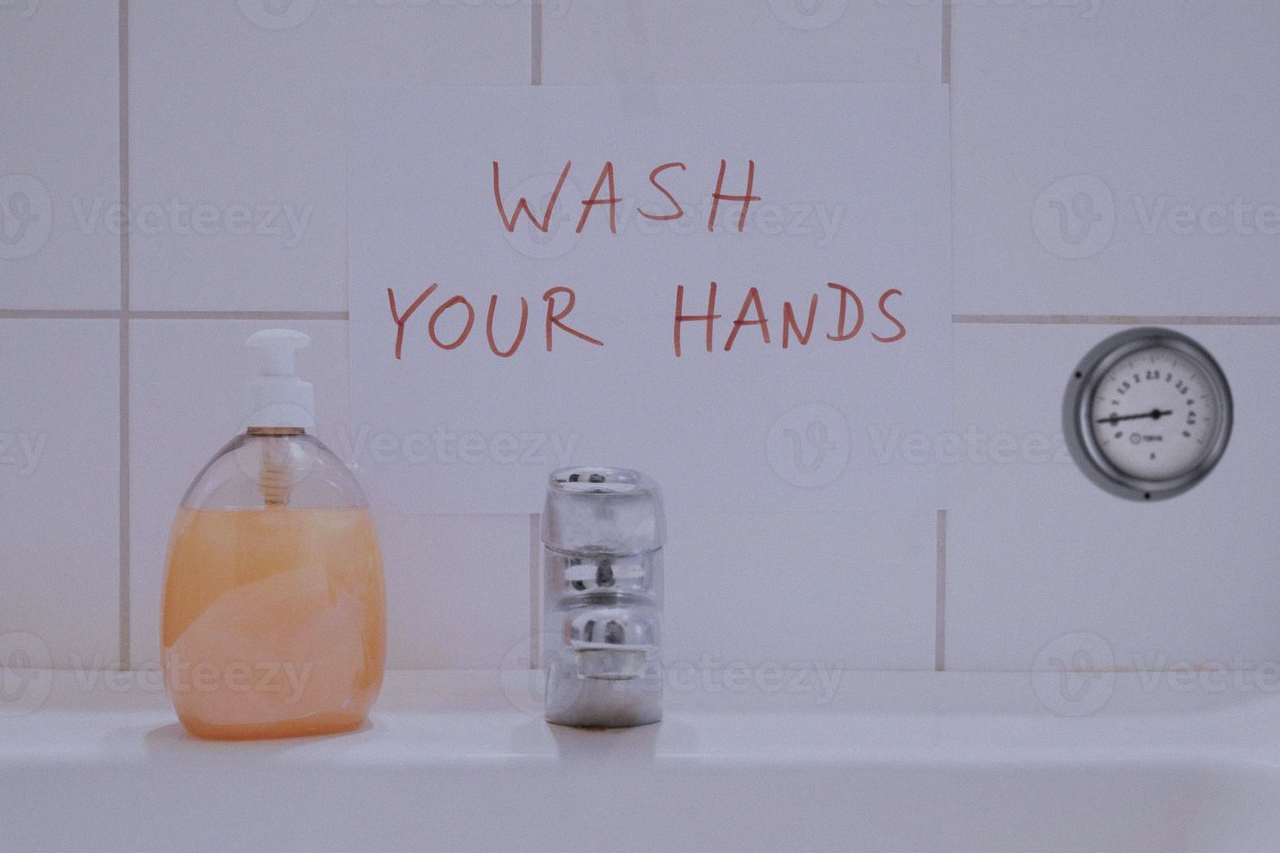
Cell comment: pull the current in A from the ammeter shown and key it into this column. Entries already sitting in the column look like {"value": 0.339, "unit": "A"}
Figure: {"value": 0.5, "unit": "A"}
